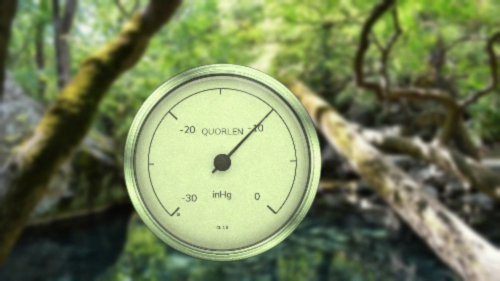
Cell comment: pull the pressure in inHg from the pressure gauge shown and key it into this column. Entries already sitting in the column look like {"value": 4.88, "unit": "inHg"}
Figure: {"value": -10, "unit": "inHg"}
